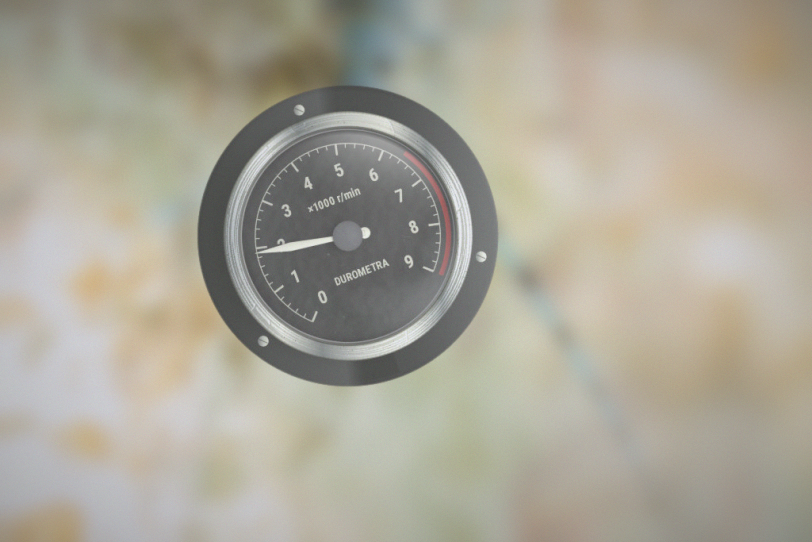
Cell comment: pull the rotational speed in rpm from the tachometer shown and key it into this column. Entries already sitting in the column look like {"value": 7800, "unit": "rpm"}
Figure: {"value": 1900, "unit": "rpm"}
